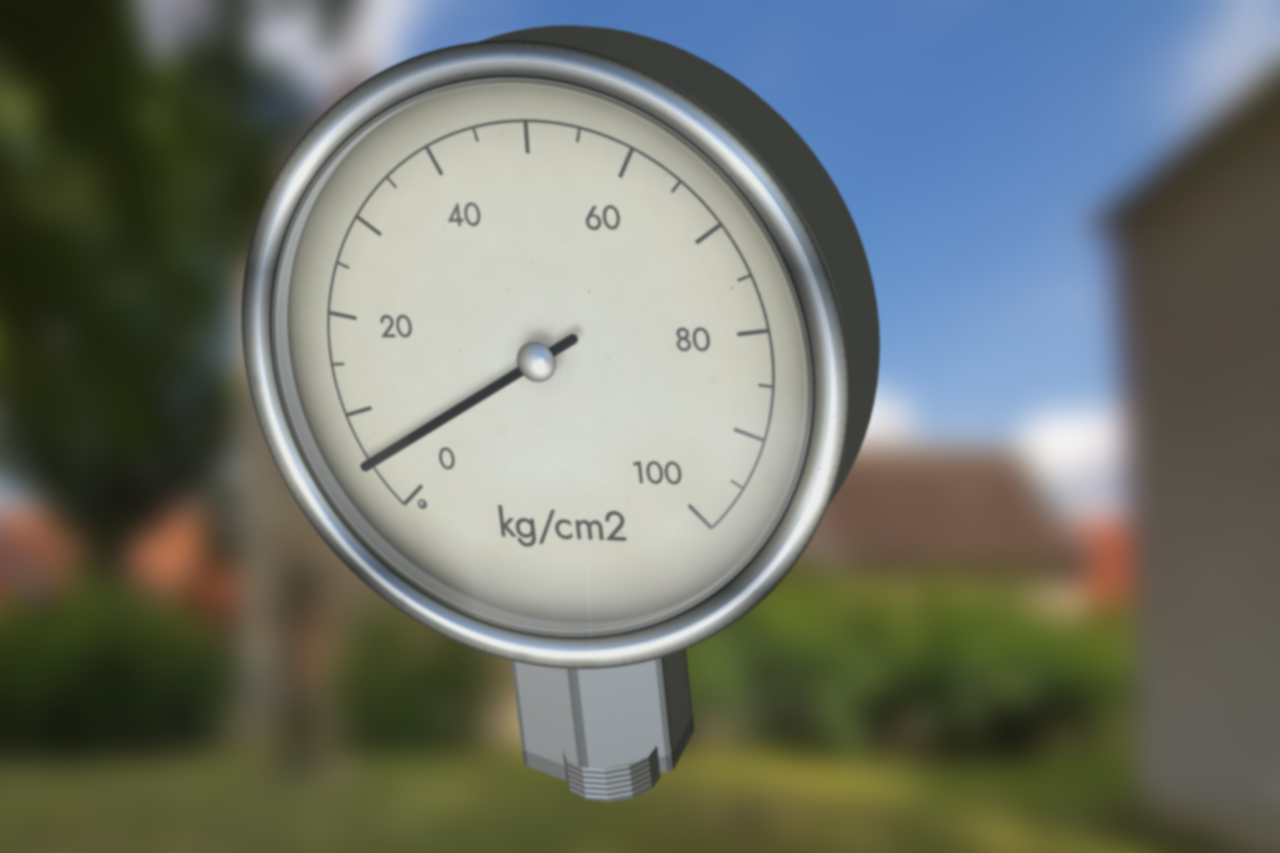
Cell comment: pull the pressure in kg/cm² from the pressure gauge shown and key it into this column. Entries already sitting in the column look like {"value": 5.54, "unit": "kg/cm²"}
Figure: {"value": 5, "unit": "kg/cm²"}
